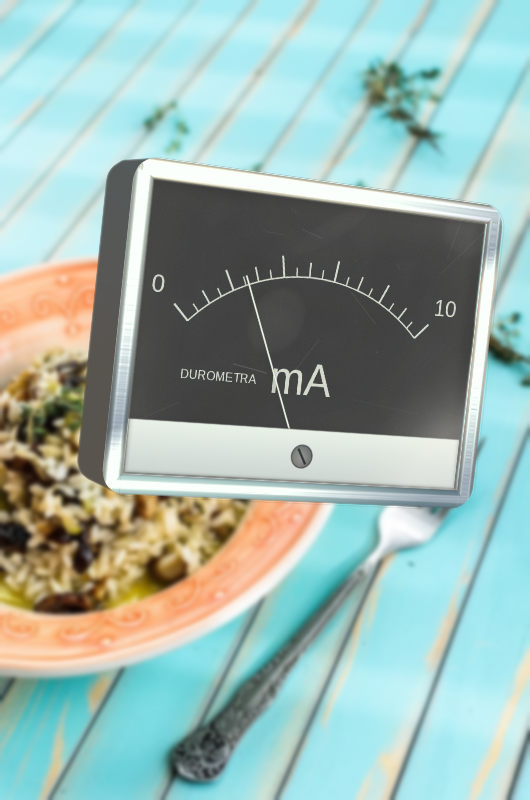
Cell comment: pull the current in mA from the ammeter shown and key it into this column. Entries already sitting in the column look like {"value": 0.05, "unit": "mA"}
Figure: {"value": 2.5, "unit": "mA"}
